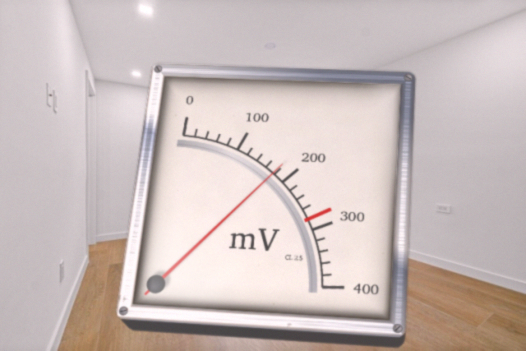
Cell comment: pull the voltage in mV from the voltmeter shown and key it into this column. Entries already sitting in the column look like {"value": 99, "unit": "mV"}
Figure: {"value": 180, "unit": "mV"}
